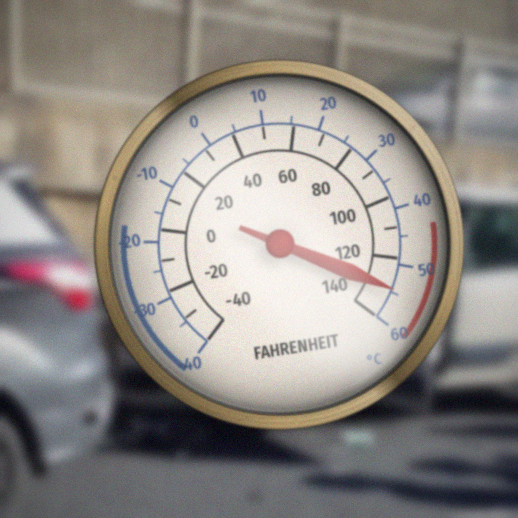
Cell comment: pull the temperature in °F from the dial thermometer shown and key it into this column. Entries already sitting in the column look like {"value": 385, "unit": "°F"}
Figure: {"value": 130, "unit": "°F"}
